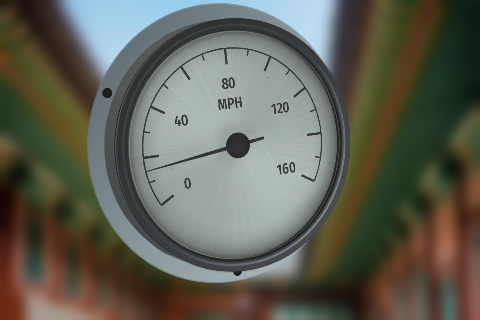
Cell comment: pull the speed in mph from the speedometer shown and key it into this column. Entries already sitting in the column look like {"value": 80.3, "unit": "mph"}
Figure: {"value": 15, "unit": "mph"}
